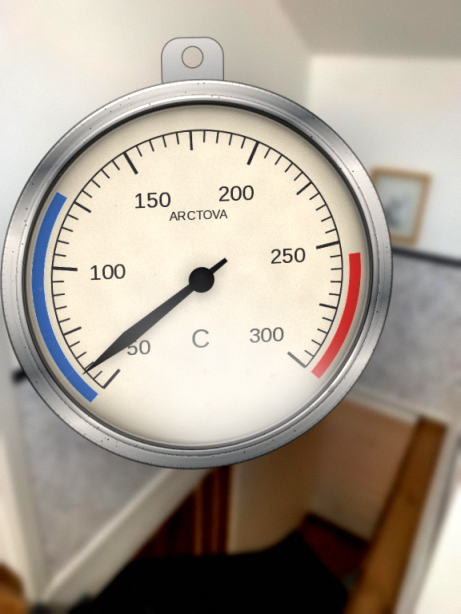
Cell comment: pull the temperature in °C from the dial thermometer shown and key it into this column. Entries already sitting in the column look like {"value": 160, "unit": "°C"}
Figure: {"value": 60, "unit": "°C"}
